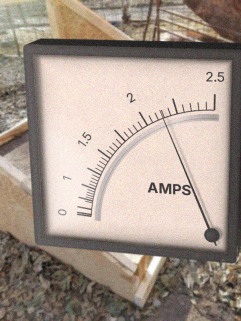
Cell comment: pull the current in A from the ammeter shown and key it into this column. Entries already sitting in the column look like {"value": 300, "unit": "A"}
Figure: {"value": 2.15, "unit": "A"}
